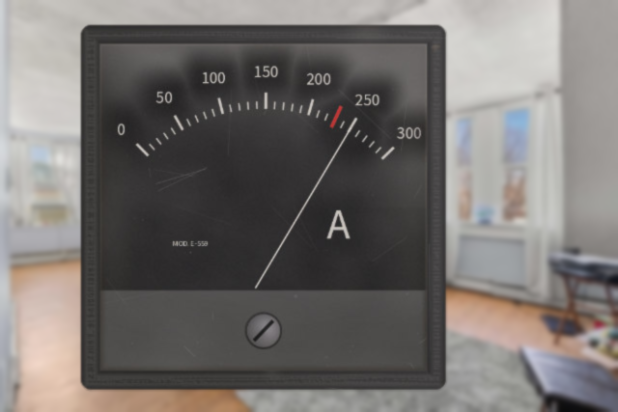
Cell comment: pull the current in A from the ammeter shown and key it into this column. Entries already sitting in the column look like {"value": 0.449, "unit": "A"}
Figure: {"value": 250, "unit": "A"}
